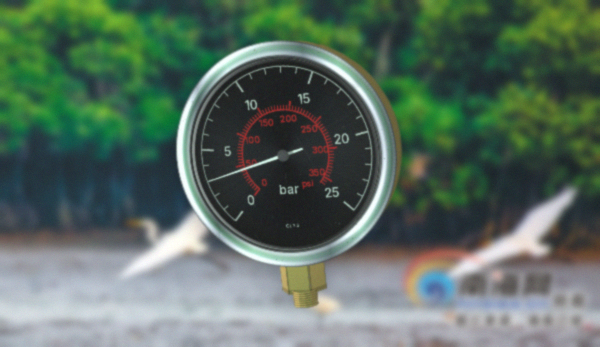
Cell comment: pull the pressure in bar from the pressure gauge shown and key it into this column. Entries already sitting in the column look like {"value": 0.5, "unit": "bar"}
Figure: {"value": 3, "unit": "bar"}
